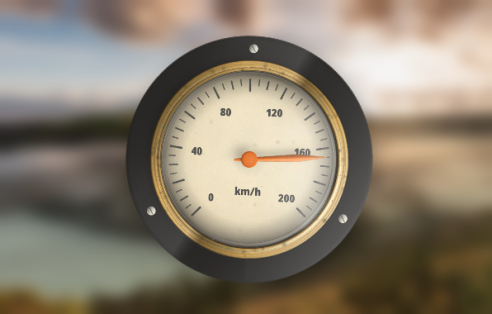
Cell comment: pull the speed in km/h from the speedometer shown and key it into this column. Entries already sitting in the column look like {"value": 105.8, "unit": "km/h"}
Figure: {"value": 165, "unit": "km/h"}
